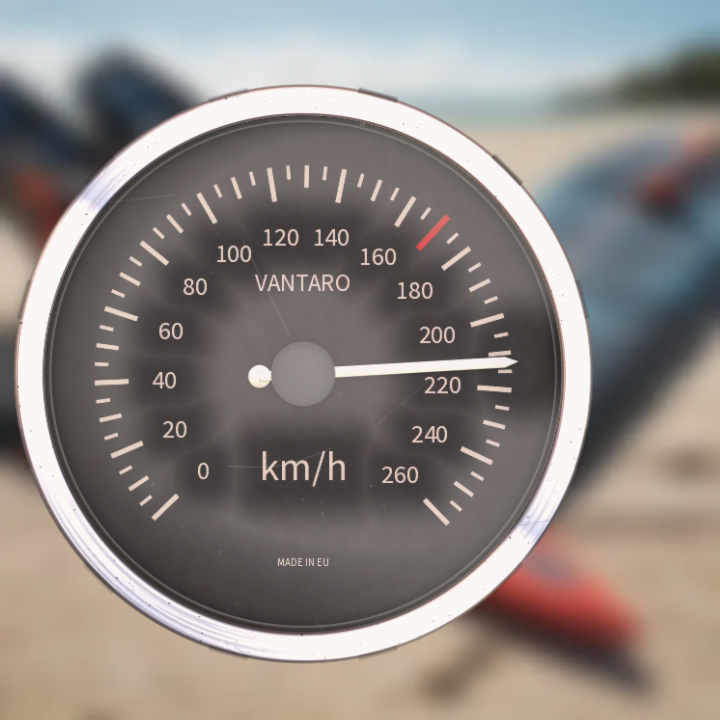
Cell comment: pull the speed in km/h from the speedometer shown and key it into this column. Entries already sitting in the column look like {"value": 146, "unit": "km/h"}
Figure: {"value": 212.5, "unit": "km/h"}
